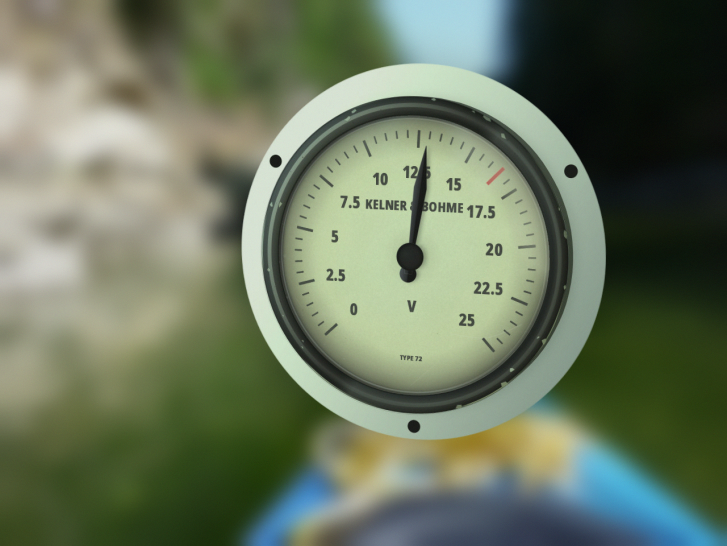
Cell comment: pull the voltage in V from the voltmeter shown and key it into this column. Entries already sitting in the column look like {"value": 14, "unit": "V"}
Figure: {"value": 13, "unit": "V"}
